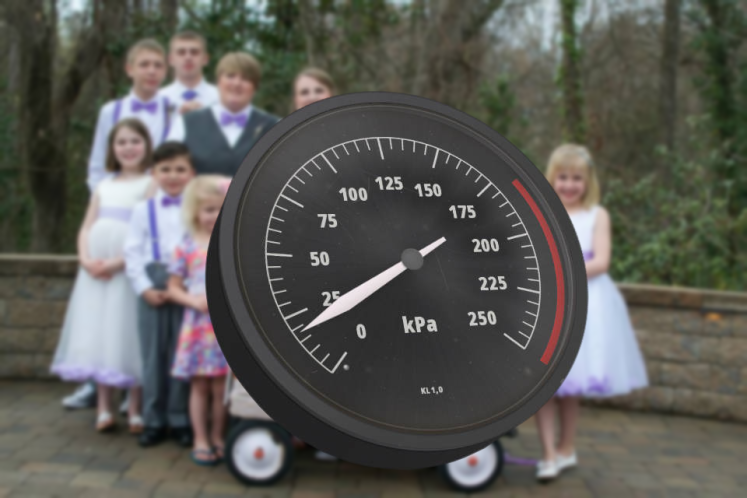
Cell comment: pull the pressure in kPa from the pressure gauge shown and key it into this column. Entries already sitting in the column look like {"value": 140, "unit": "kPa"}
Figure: {"value": 17.5, "unit": "kPa"}
